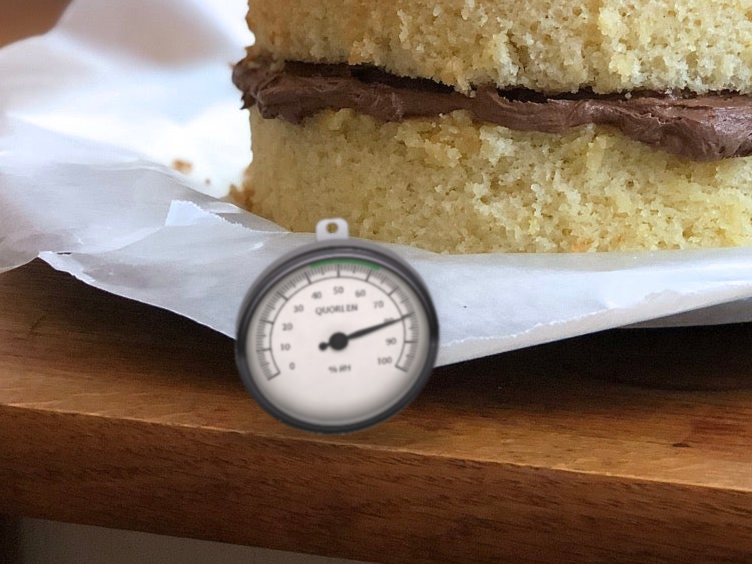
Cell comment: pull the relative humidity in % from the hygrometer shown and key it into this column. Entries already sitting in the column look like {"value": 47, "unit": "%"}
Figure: {"value": 80, "unit": "%"}
